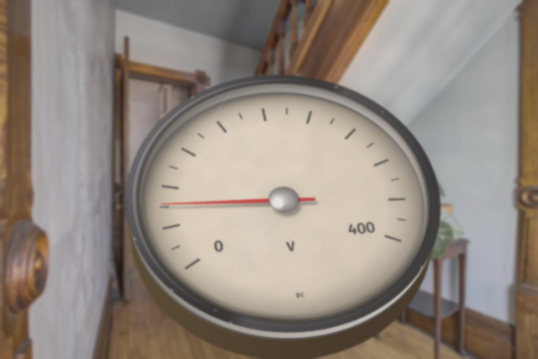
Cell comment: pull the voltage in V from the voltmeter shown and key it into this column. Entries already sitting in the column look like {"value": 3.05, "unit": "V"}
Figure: {"value": 60, "unit": "V"}
